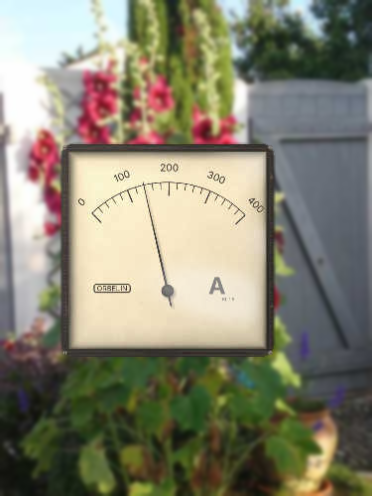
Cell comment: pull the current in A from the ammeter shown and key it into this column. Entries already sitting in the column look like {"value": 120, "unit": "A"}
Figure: {"value": 140, "unit": "A"}
